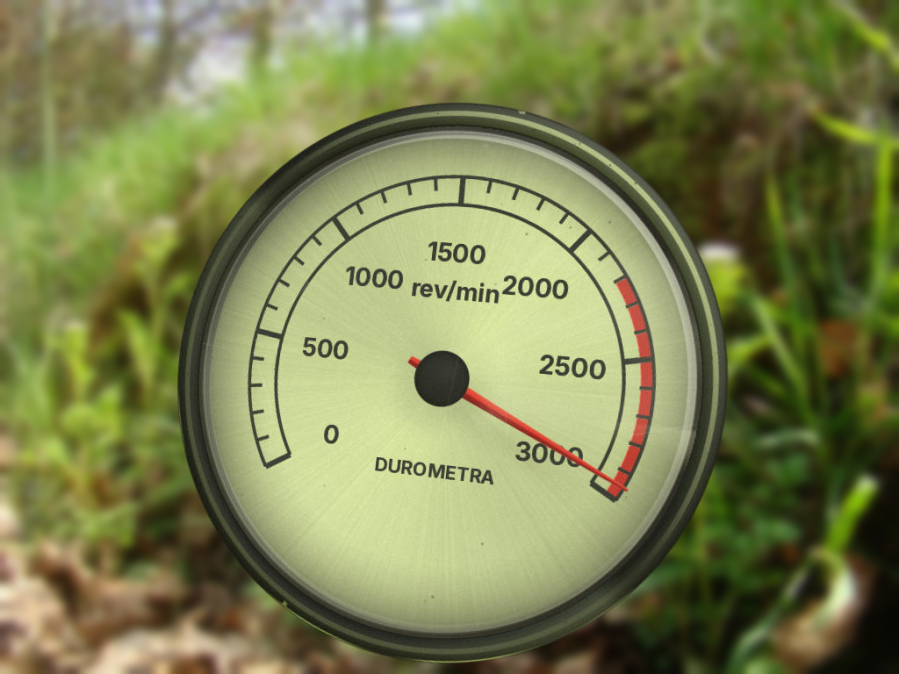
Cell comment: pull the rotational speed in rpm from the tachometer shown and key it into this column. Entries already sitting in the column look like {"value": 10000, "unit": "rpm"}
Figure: {"value": 2950, "unit": "rpm"}
